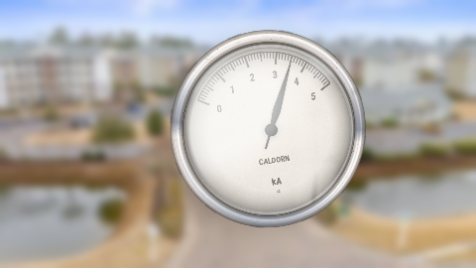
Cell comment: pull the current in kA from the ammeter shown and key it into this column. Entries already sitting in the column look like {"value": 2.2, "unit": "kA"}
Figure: {"value": 3.5, "unit": "kA"}
